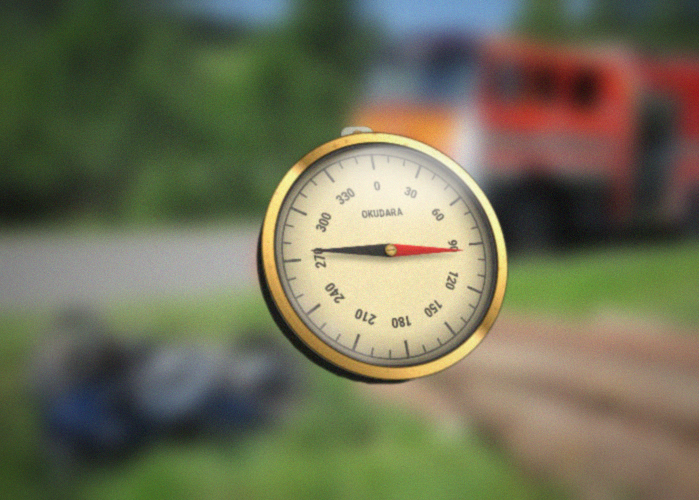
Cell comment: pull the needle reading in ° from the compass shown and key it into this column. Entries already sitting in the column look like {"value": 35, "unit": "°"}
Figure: {"value": 95, "unit": "°"}
